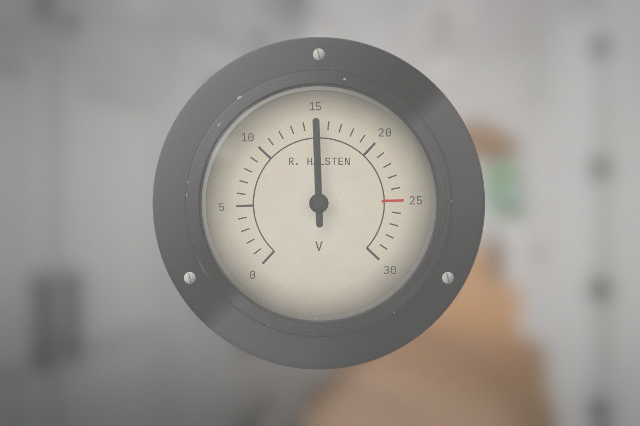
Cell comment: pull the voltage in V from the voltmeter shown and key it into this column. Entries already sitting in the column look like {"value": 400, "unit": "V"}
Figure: {"value": 15, "unit": "V"}
